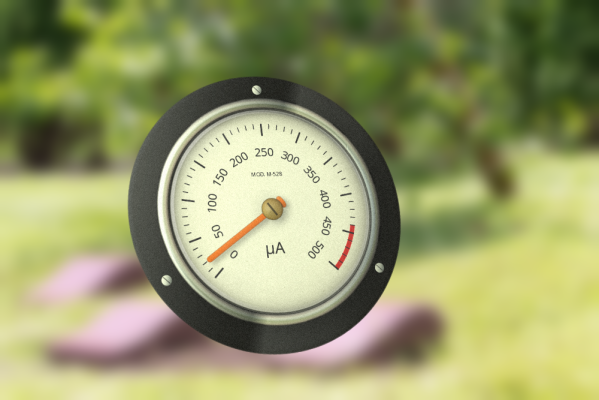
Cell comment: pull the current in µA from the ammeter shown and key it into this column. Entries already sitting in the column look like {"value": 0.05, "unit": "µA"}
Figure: {"value": 20, "unit": "µA"}
